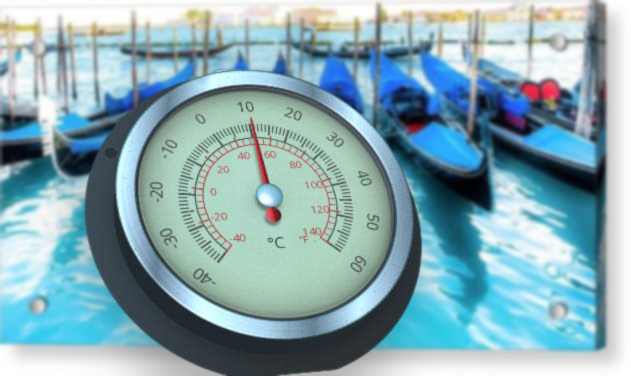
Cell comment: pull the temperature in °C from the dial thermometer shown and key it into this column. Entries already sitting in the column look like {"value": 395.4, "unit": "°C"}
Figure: {"value": 10, "unit": "°C"}
